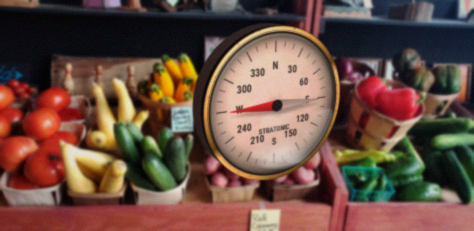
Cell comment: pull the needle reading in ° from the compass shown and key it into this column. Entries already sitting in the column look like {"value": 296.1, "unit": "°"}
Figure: {"value": 270, "unit": "°"}
